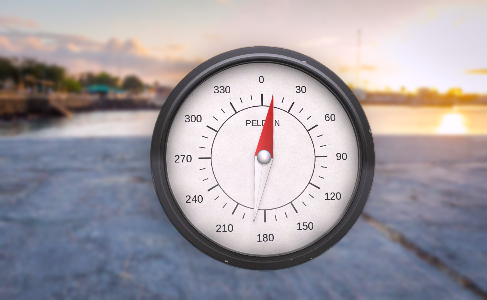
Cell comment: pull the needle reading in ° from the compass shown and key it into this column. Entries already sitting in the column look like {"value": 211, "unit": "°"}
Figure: {"value": 10, "unit": "°"}
